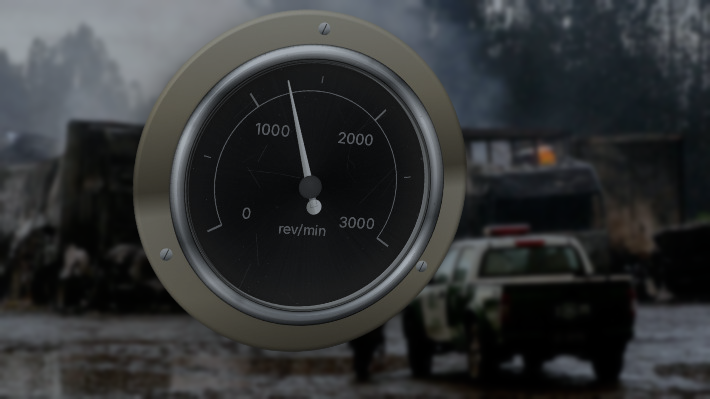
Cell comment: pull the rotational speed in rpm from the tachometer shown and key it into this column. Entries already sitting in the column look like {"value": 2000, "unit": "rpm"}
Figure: {"value": 1250, "unit": "rpm"}
